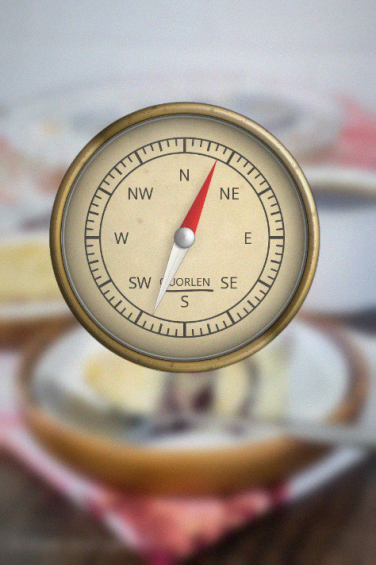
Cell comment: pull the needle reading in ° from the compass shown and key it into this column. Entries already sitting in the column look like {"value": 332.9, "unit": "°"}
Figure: {"value": 22.5, "unit": "°"}
